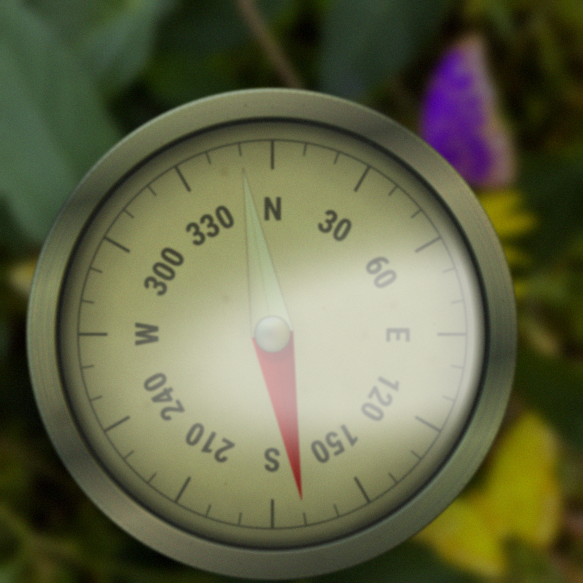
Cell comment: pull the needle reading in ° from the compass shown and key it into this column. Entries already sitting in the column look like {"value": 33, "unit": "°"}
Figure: {"value": 170, "unit": "°"}
